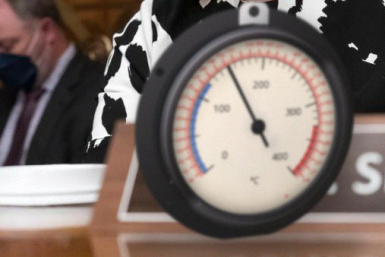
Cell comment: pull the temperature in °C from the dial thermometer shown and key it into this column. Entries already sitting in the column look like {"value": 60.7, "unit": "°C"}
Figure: {"value": 150, "unit": "°C"}
